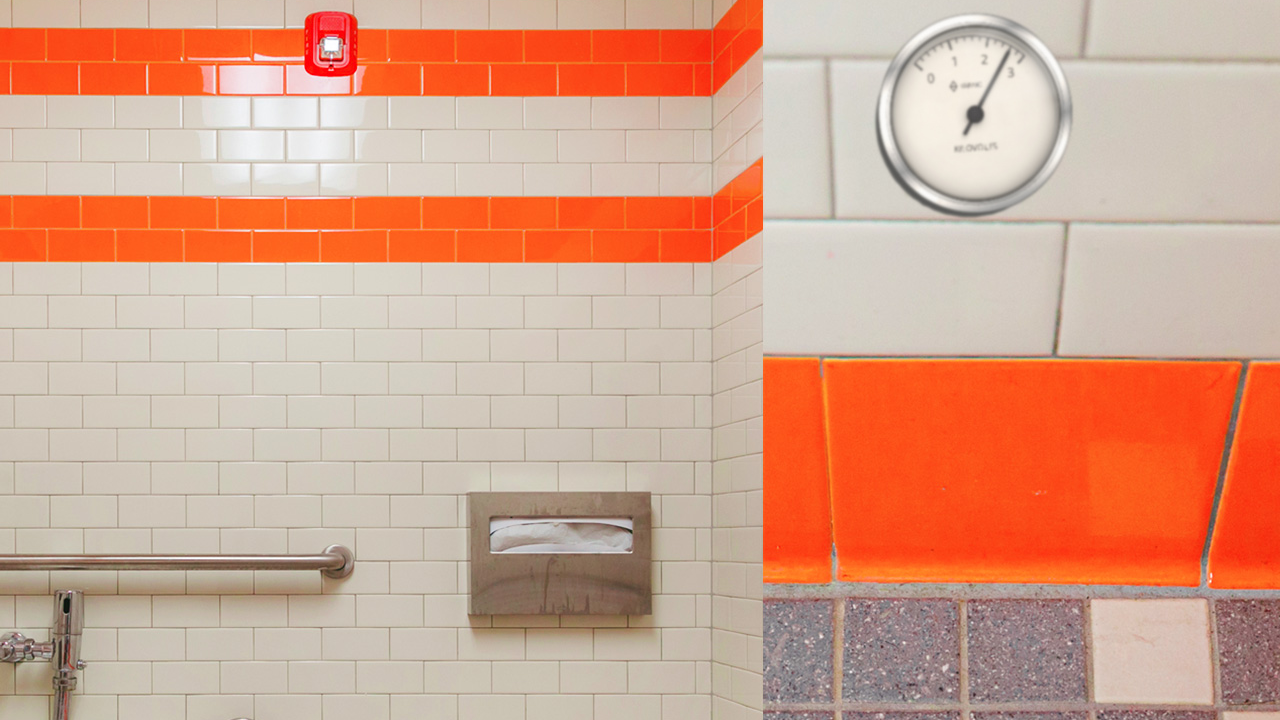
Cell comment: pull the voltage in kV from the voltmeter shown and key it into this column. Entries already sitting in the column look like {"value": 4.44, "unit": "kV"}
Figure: {"value": 2.6, "unit": "kV"}
